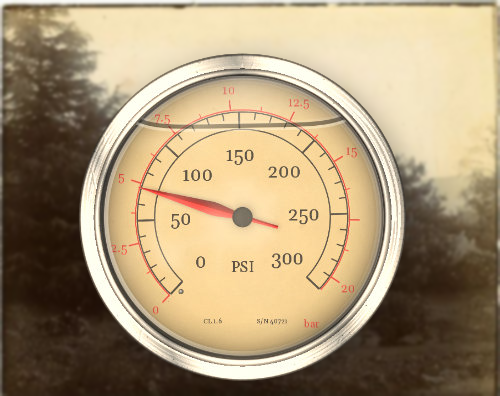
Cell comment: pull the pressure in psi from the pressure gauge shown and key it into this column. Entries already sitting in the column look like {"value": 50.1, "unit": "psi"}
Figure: {"value": 70, "unit": "psi"}
